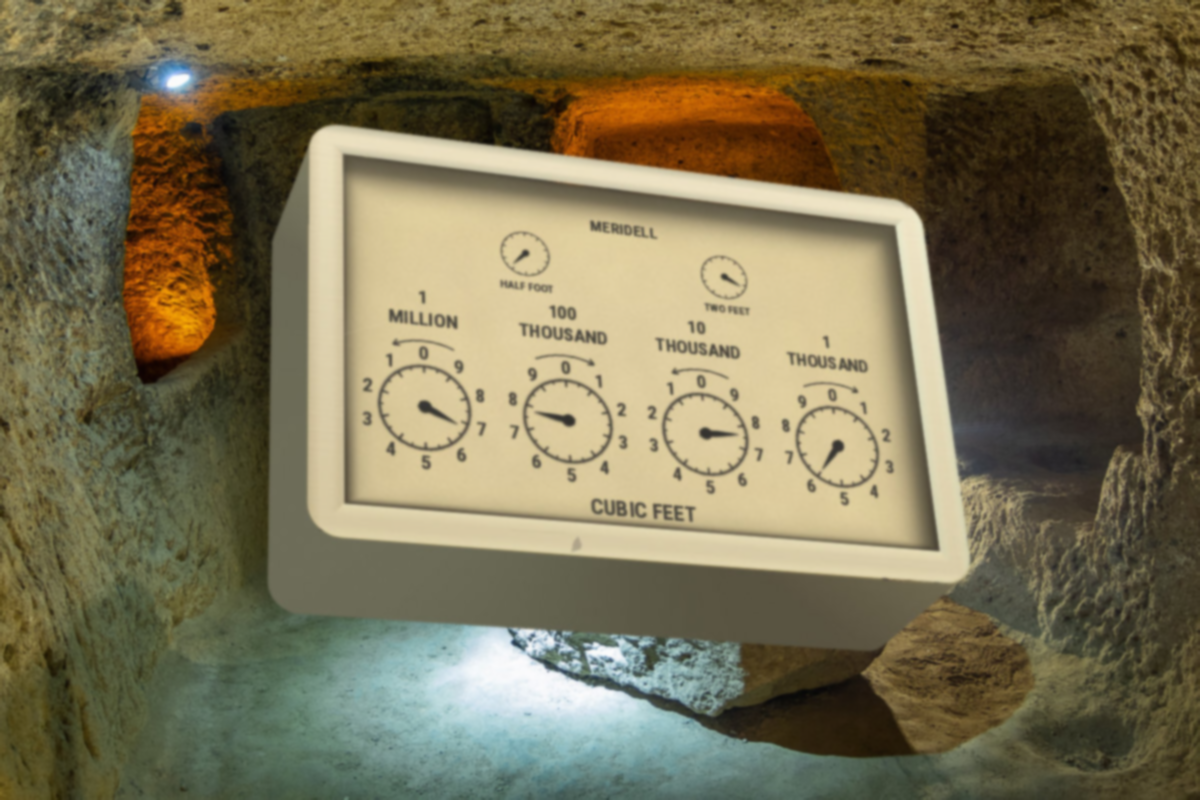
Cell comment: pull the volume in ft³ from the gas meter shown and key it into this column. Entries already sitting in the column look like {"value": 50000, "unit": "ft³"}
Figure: {"value": 677600, "unit": "ft³"}
